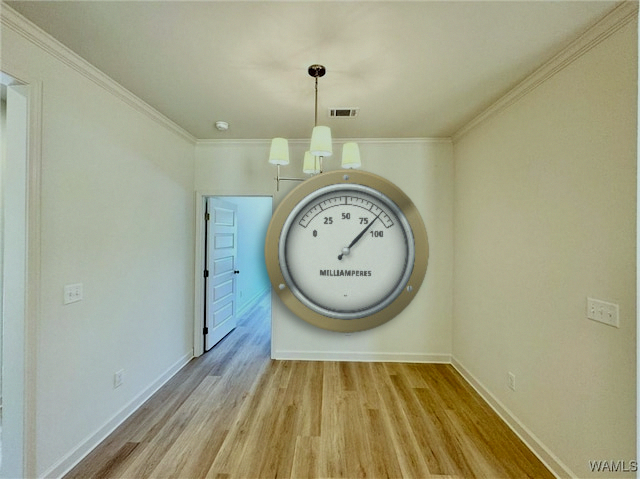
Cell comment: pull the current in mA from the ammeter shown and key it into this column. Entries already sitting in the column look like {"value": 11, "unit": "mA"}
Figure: {"value": 85, "unit": "mA"}
